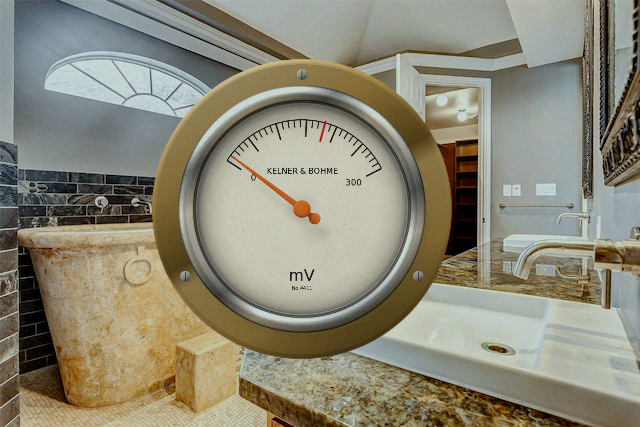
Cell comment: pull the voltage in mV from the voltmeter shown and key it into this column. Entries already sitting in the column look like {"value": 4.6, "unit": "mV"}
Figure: {"value": 10, "unit": "mV"}
